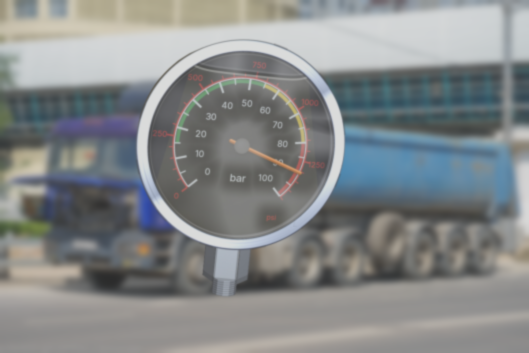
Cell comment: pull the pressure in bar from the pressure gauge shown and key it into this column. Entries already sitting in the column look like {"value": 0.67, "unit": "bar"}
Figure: {"value": 90, "unit": "bar"}
